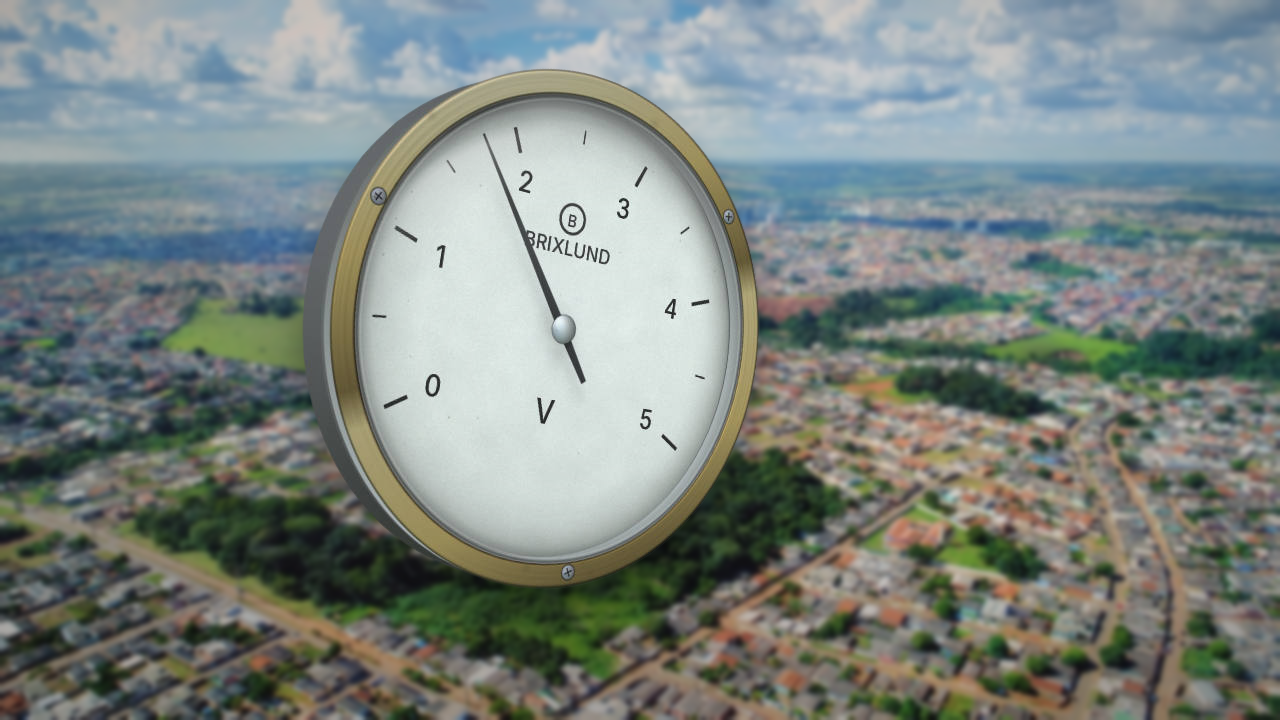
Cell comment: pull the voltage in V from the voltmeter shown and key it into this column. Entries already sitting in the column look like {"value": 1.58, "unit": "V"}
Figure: {"value": 1.75, "unit": "V"}
